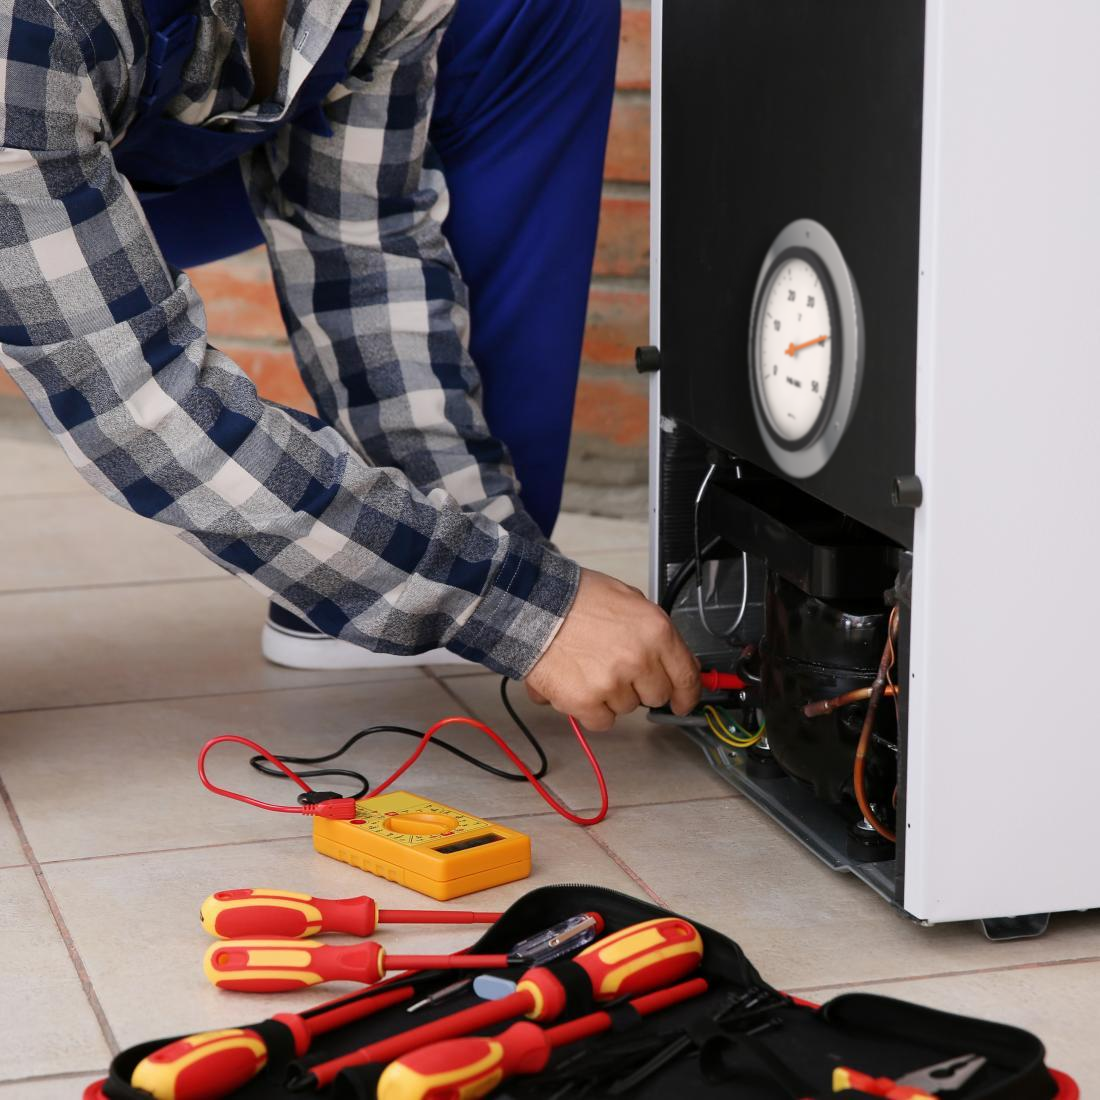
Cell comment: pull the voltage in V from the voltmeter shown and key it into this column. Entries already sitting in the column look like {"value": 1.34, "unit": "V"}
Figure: {"value": 40, "unit": "V"}
